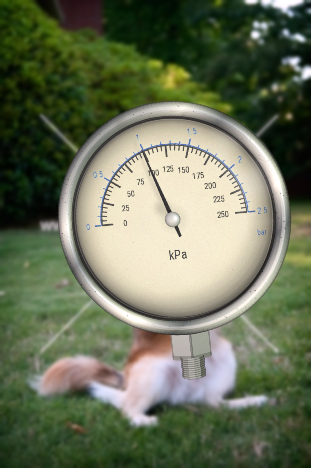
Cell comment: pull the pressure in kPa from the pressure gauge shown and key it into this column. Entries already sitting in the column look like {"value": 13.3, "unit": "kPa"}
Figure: {"value": 100, "unit": "kPa"}
